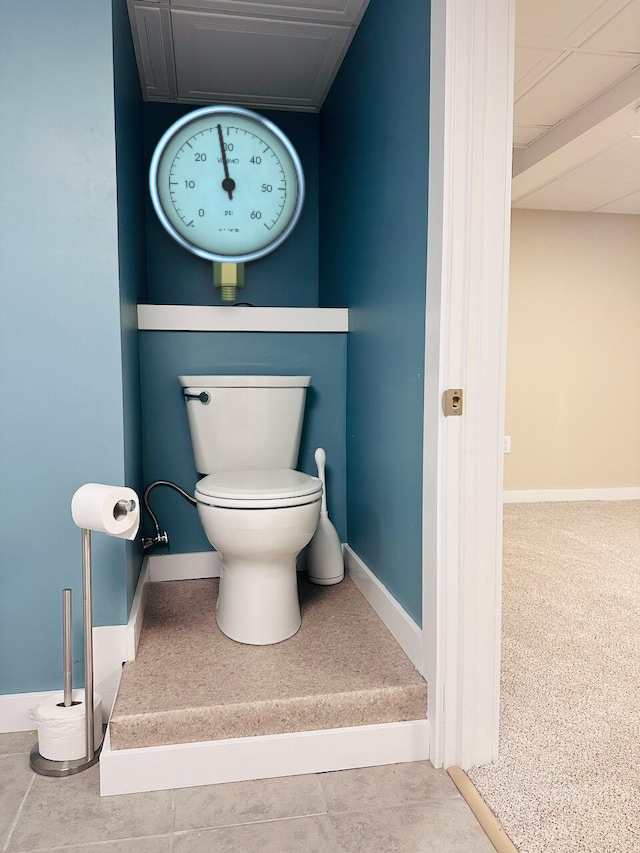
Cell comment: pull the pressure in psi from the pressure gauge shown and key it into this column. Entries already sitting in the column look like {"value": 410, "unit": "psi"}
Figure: {"value": 28, "unit": "psi"}
